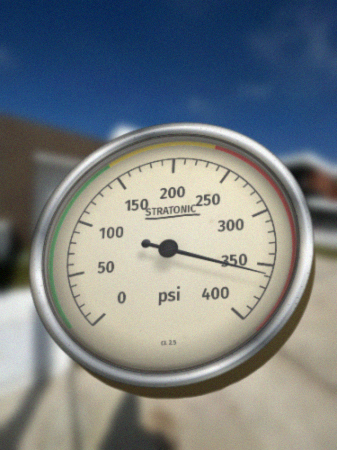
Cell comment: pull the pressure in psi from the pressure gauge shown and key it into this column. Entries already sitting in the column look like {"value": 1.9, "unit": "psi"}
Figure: {"value": 360, "unit": "psi"}
